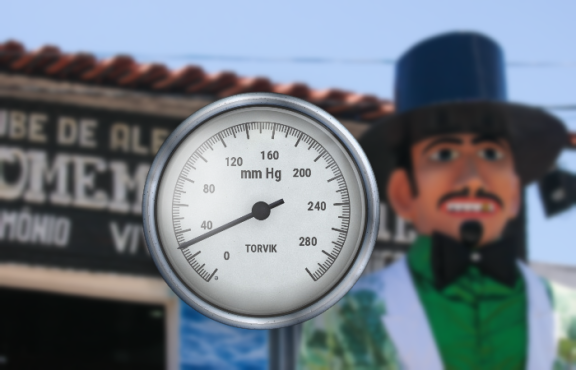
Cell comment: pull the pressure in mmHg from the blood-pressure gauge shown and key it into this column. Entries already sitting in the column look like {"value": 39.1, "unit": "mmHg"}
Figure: {"value": 30, "unit": "mmHg"}
